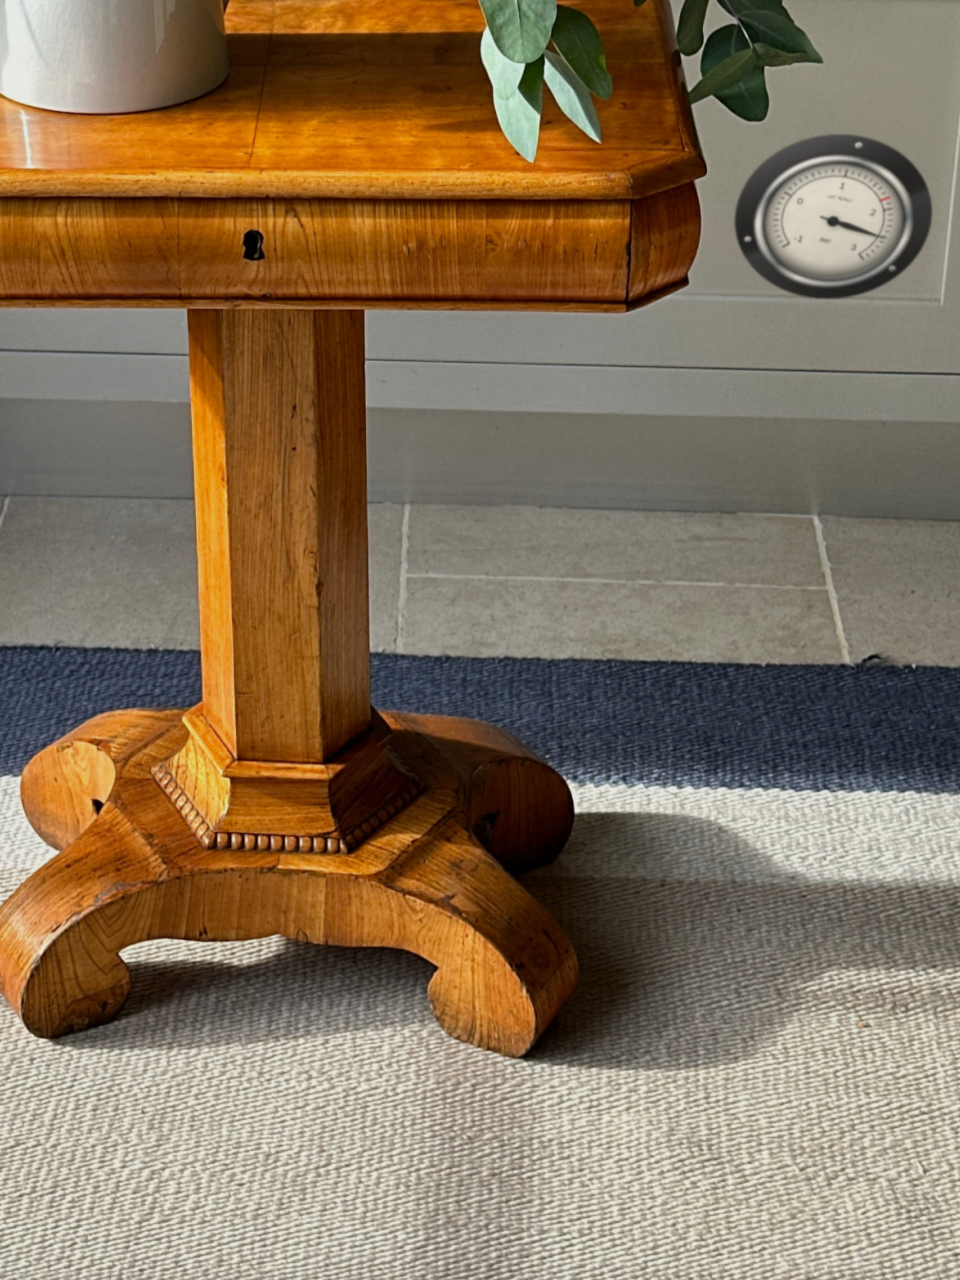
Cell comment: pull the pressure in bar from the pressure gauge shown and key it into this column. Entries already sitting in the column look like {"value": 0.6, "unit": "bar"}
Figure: {"value": 2.5, "unit": "bar"}
